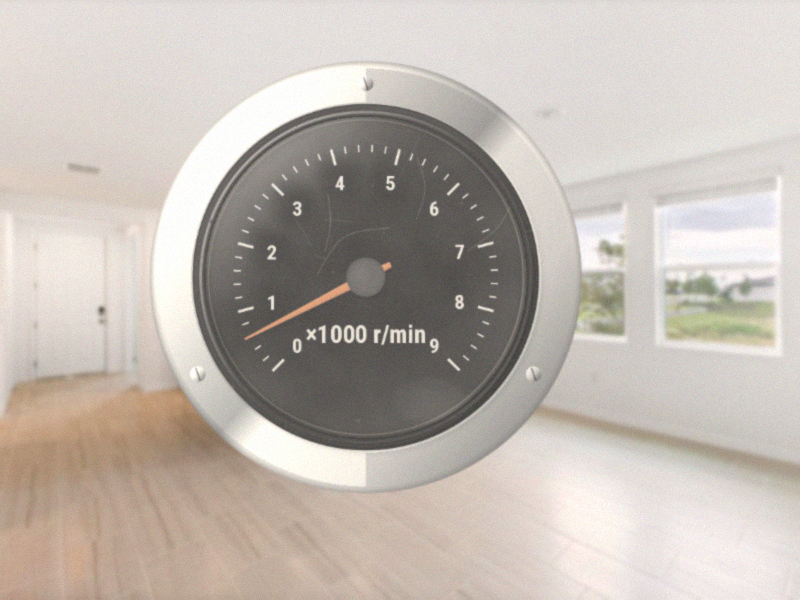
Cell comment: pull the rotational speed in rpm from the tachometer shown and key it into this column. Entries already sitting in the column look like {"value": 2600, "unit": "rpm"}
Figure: {"value": 600, "unit": "rpm"}
